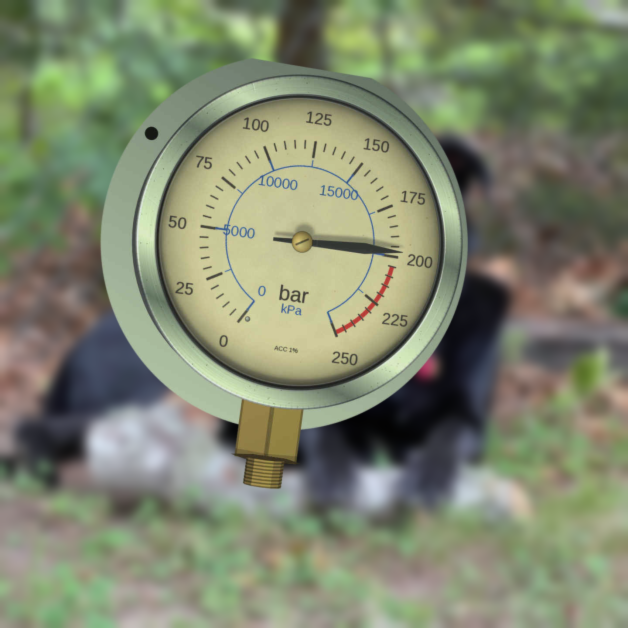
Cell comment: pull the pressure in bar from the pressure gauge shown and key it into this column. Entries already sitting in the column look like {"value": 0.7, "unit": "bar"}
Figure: {"value": 197.5, "unit": "bar"}
